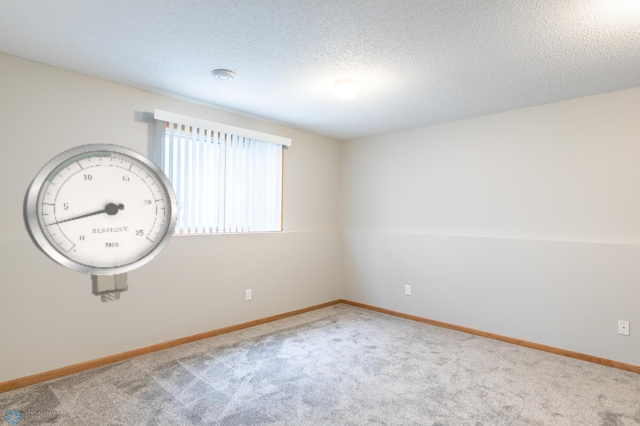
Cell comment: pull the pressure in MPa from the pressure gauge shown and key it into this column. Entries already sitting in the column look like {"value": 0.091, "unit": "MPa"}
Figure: {"value": 3, "unit": "MPa"}
